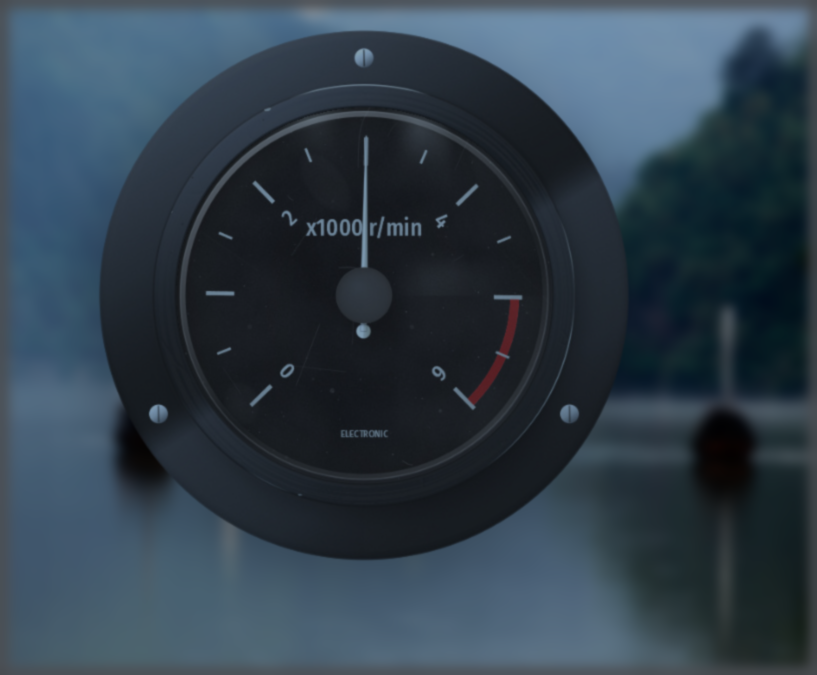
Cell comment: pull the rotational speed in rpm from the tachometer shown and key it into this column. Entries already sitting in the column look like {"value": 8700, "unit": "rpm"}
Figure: {"value": 3000, "unit": "rpm"}
